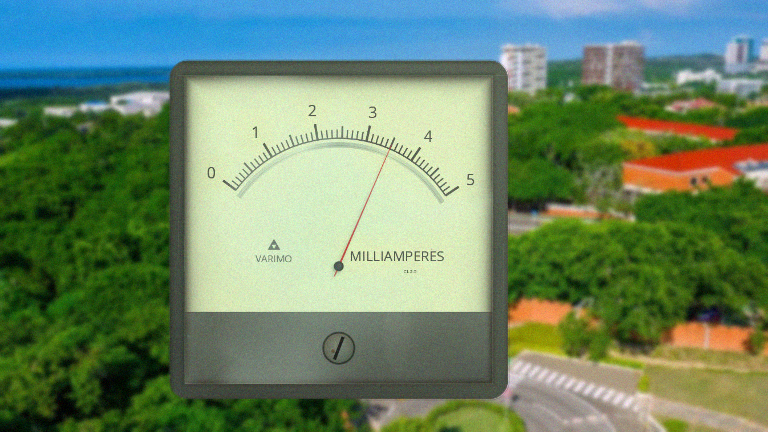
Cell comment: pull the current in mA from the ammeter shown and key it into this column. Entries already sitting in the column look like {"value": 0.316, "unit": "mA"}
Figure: {"value": 3.5, "unit": "mA"}
